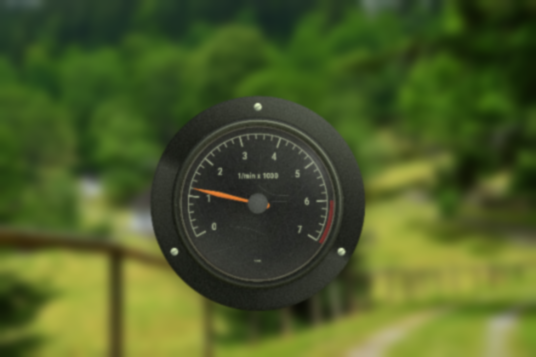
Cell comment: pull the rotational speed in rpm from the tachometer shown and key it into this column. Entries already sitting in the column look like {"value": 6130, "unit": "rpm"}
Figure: {"value": 1200, "unit": "rpm"}
